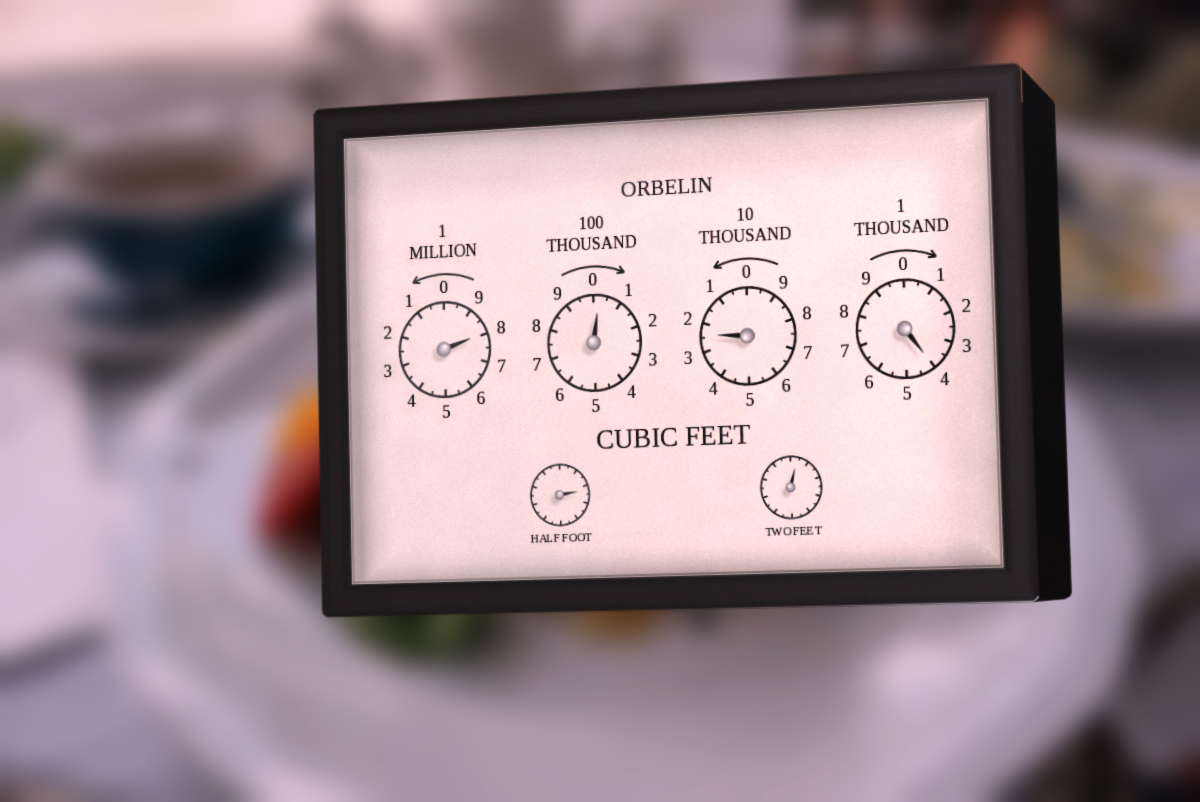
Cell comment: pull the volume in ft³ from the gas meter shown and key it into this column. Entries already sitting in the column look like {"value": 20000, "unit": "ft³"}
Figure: {"value": 802400, "unit": "ft³"}
